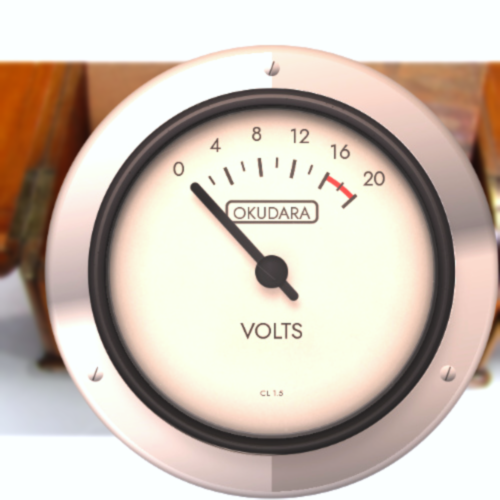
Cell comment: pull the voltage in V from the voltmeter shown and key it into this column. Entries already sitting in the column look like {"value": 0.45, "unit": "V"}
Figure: {"value": 0, "unit": "V"}
